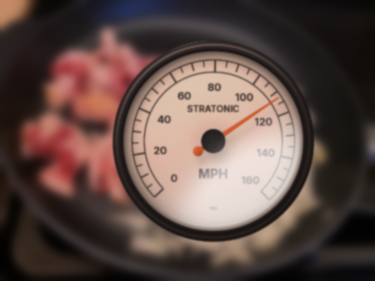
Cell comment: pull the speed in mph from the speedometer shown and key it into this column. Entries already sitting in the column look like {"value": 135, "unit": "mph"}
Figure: {"value": 112.5, "unit": "mph"}
